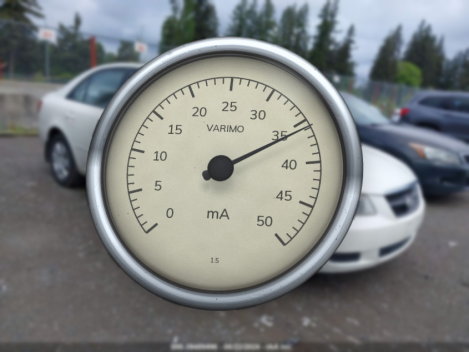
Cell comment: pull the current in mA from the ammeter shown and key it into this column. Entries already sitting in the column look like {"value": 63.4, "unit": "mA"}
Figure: {"value": 36, "unit": "mA"}
